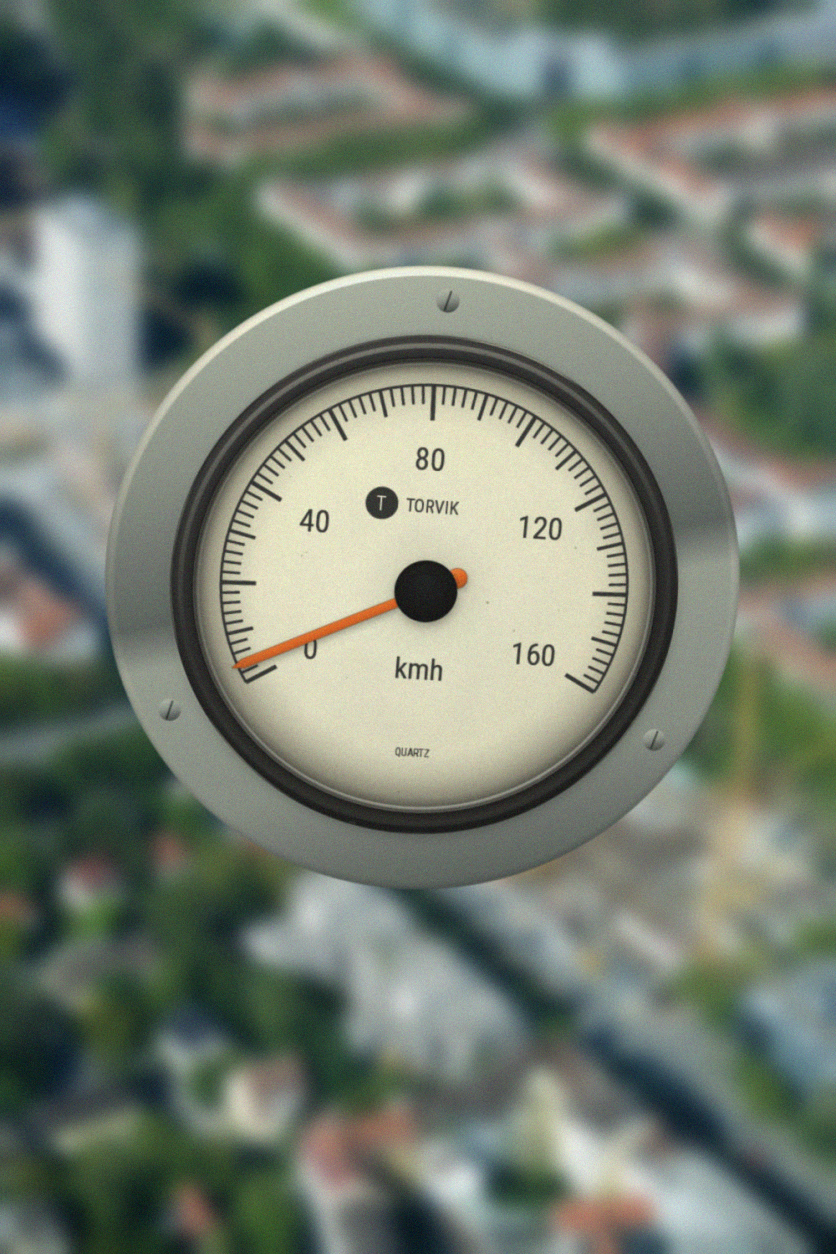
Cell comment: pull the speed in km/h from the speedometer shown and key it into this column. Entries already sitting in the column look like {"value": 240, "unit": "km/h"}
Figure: {"value": 4, "unit": "km/h"}
